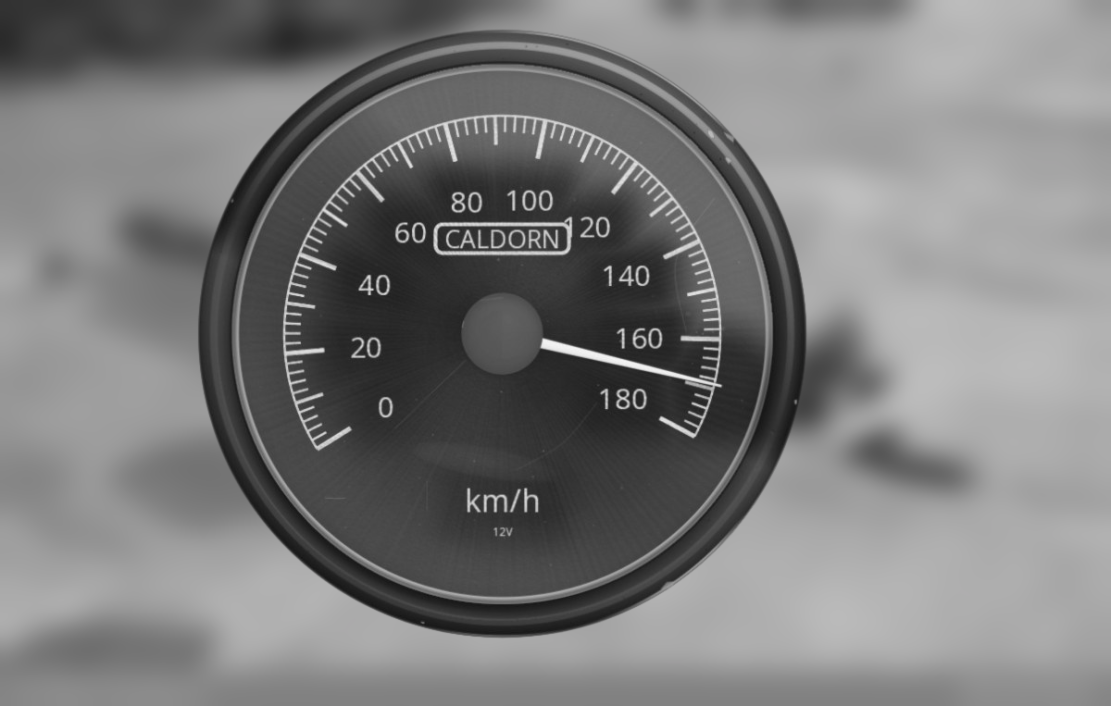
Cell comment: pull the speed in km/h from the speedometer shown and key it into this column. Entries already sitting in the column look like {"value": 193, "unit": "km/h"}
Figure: {"value": 169, "unit": "km/h"}
